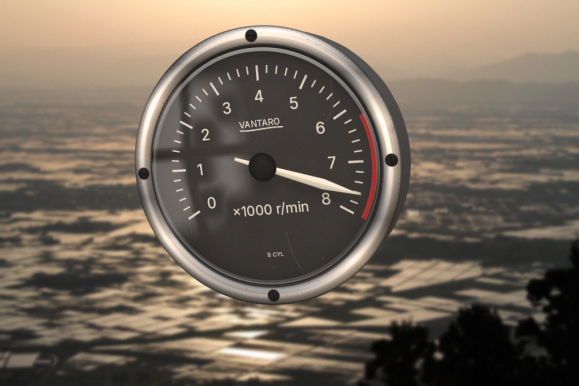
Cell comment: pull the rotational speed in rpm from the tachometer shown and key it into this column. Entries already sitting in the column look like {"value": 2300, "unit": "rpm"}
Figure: {"value": 7600, "unit": "rpm"}
